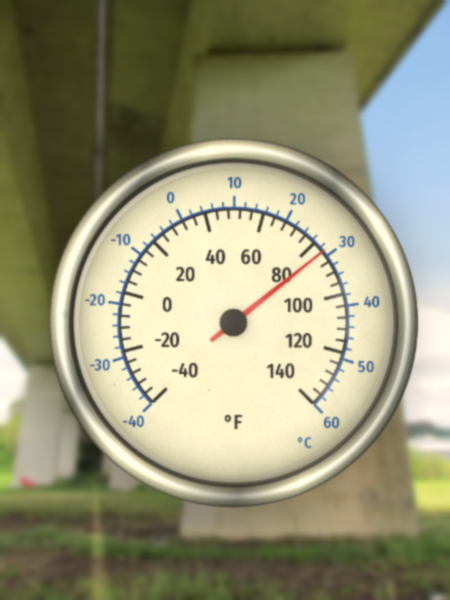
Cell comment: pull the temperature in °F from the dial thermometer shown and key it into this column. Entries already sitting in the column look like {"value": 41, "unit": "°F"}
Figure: {"value": 84, "unit": "°F"}
